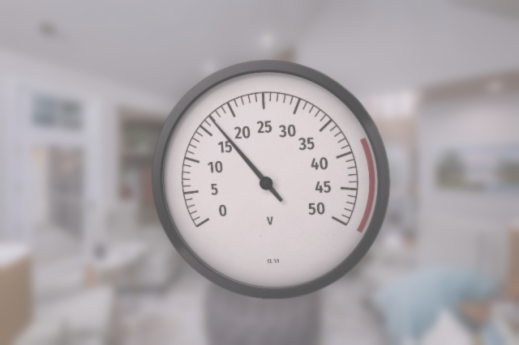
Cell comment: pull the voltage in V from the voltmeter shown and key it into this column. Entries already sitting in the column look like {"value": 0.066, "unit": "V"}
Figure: {"value": 17, "unit": "V"}
